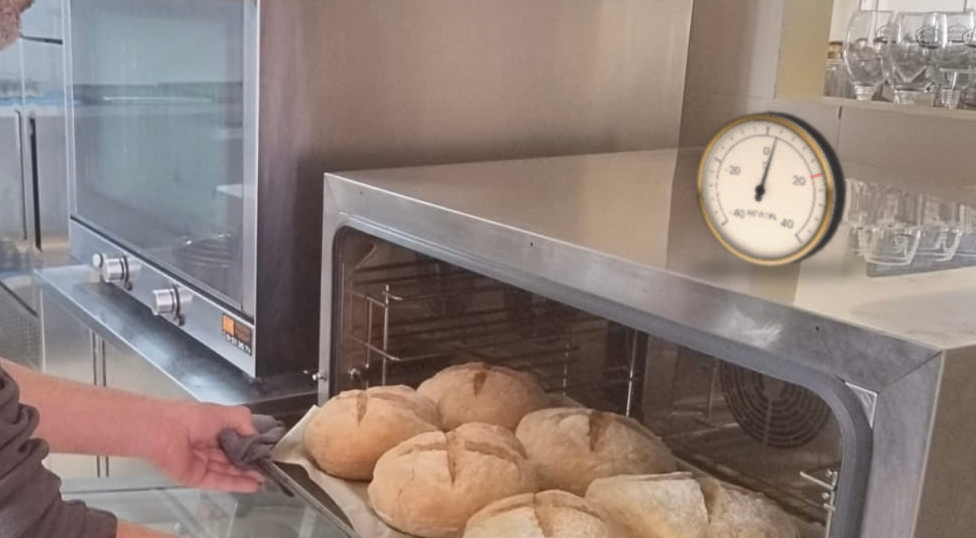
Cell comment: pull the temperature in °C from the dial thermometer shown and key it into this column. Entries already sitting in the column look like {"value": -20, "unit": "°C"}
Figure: {"value": 4, "unit": "°C"}
